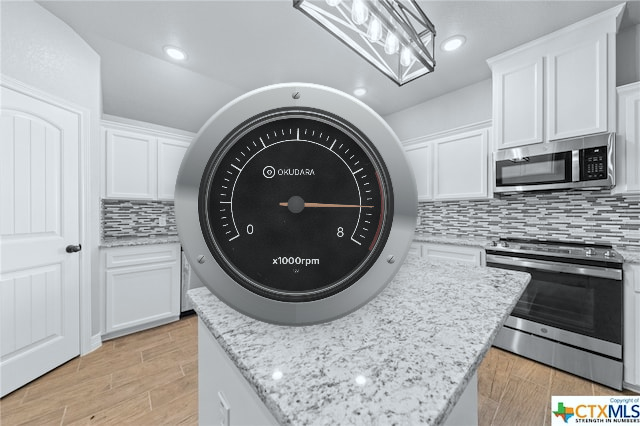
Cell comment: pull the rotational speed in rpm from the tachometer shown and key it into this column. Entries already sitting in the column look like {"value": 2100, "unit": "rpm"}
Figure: {"value": 7000, "unit": "rpm"}
